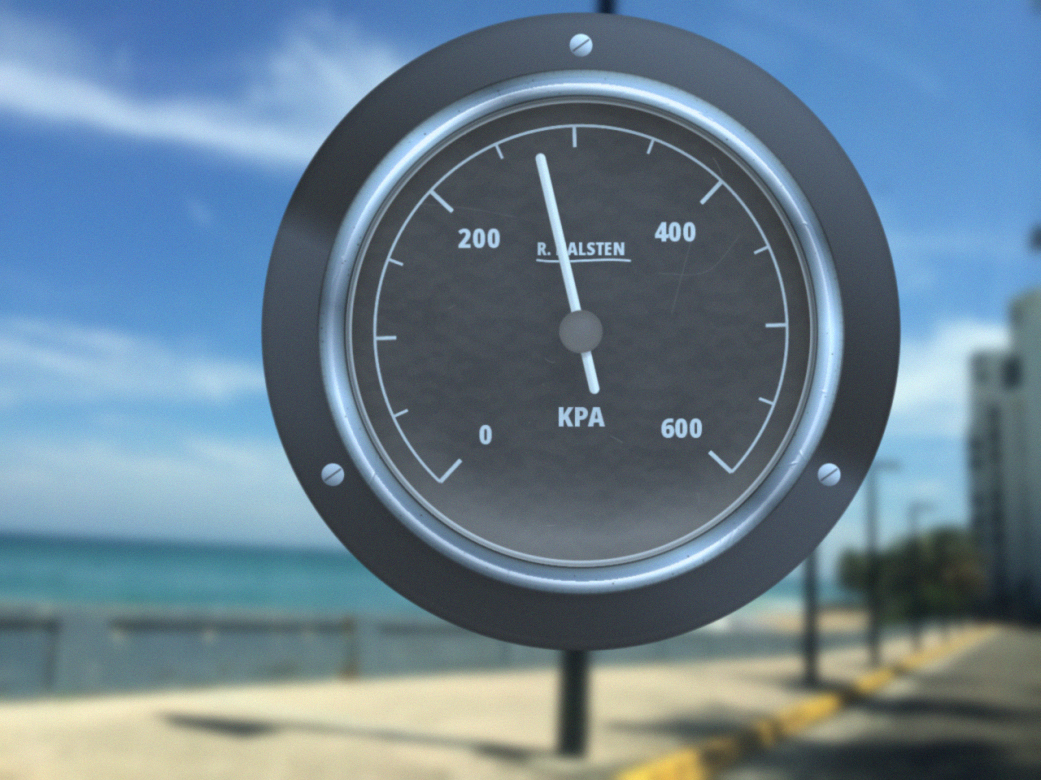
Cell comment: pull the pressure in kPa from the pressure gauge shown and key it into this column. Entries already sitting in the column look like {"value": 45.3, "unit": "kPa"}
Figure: {"value": 275, "unit": "kPa"}
